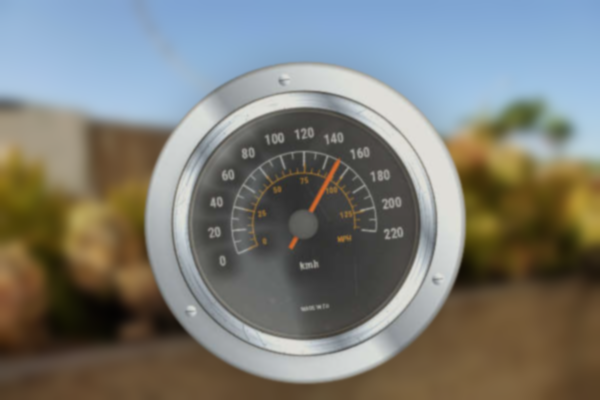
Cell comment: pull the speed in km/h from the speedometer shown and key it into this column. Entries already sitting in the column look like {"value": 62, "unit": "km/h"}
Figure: {"value": 150, "unit": "km/h"}
